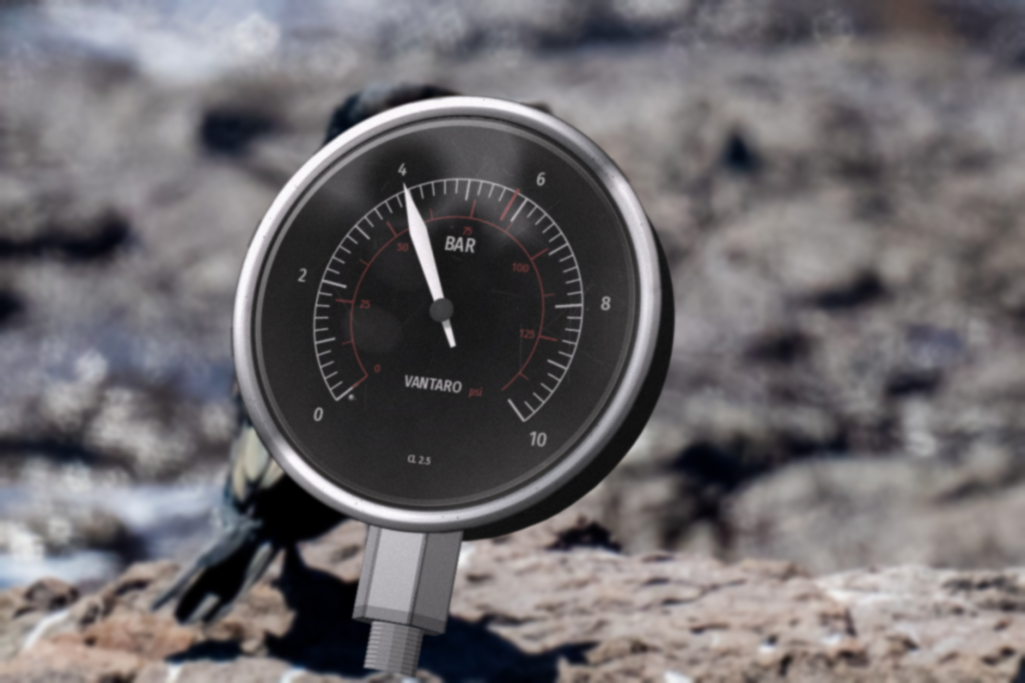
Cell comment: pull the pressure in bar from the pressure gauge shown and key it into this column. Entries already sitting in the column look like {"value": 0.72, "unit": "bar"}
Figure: {"value": 4, "unit": "bar"}
